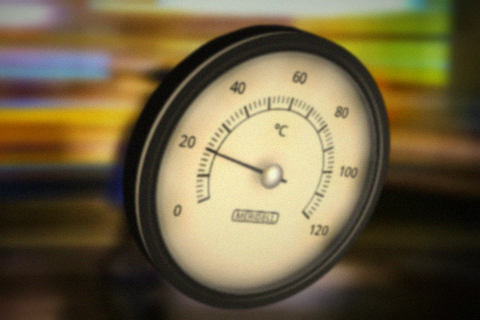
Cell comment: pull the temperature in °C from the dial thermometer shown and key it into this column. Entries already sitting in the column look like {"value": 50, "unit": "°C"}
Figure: {"value": 20, "unit": "°C"}
